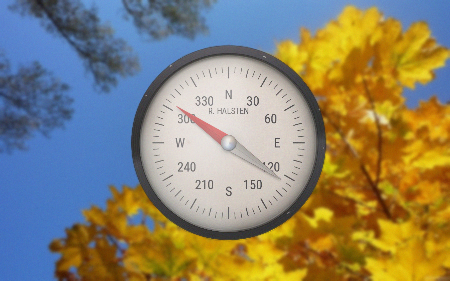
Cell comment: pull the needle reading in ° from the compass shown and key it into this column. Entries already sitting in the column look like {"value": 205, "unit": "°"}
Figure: {"value": 305, "unit": "°"}
